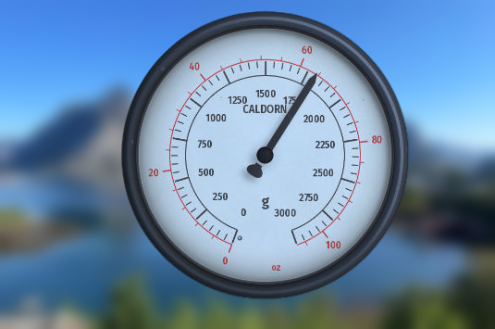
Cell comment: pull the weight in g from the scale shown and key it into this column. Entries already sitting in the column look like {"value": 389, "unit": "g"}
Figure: {"value": 1800, "unit": "g"}
